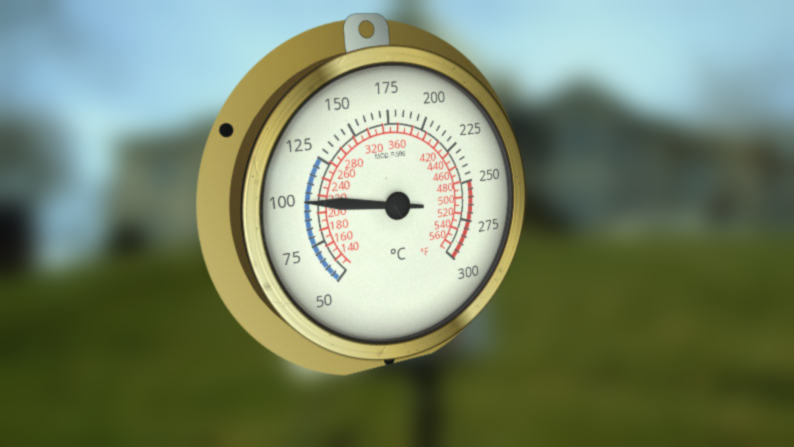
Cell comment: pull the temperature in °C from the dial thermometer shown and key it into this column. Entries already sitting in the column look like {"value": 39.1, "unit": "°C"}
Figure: {"value": 100, "unit": "°C"}
